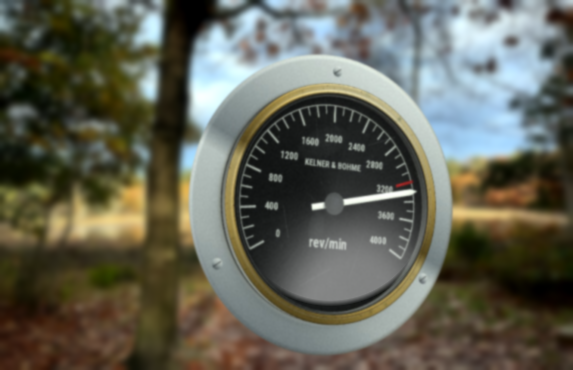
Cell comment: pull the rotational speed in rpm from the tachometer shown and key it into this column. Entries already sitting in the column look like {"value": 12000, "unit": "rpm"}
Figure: {"value": 3300, "unit": "rpm"}
